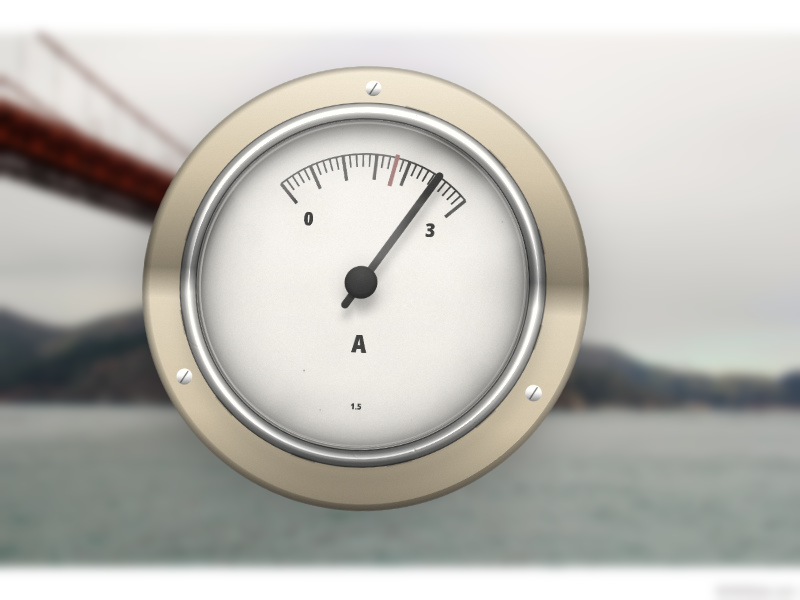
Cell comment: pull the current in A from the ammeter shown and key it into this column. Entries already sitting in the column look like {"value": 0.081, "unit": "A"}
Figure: {"value": 2.5, "unit": "A"}
